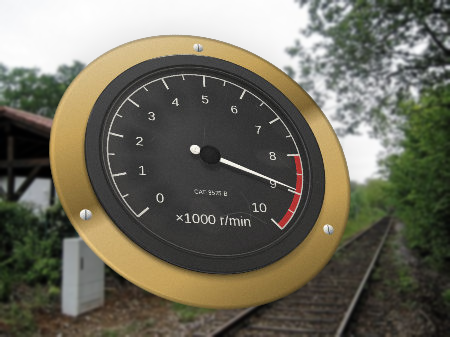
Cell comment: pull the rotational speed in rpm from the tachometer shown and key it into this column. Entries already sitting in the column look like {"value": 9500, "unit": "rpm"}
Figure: {"value": 9000, "unit": "rpm"}
